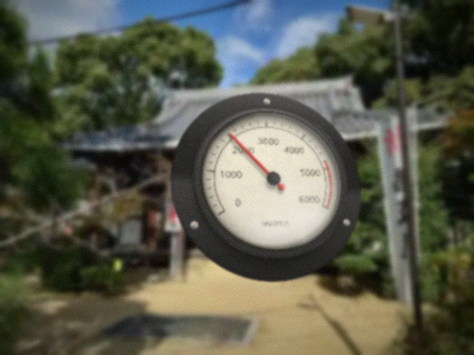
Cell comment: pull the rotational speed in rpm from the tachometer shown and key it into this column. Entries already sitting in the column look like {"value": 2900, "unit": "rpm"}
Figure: {"value": 2000, "unit": "rpm"}
